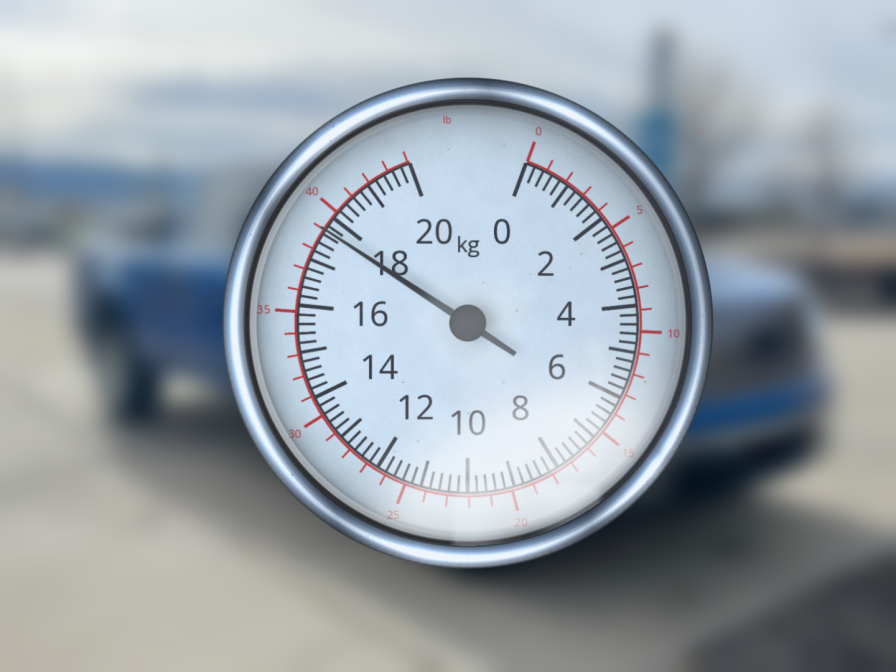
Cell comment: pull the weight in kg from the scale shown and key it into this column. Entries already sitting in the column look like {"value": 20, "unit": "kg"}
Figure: {"value": 17.7, "unit": "kg"}
